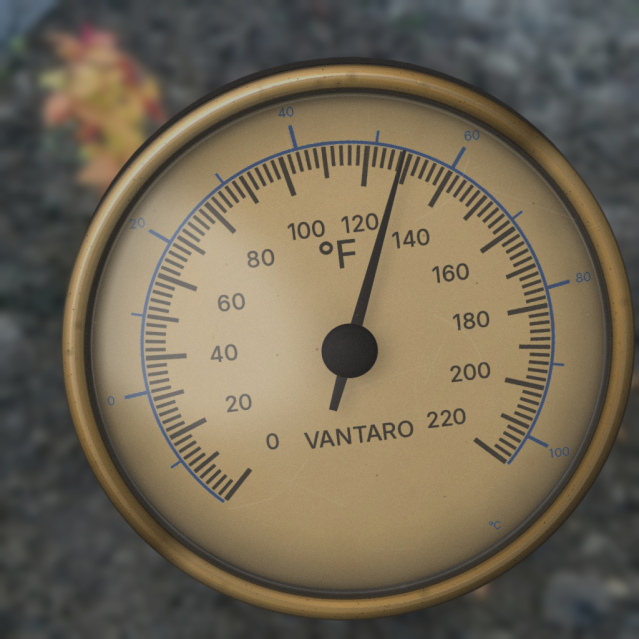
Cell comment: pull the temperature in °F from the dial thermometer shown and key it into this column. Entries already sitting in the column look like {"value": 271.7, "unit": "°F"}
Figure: {"value": 128, "unit": "°F"}
